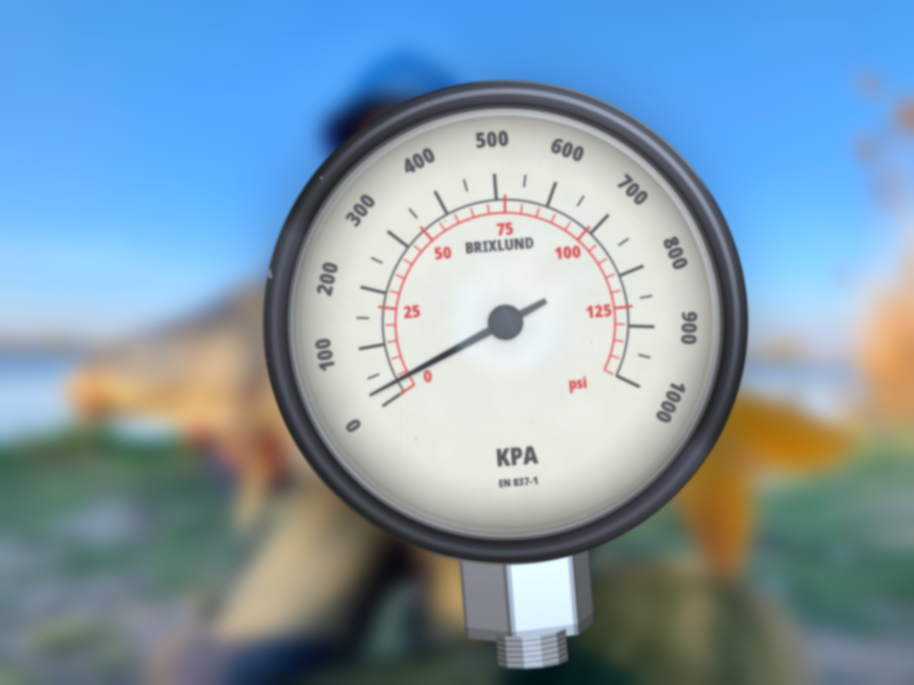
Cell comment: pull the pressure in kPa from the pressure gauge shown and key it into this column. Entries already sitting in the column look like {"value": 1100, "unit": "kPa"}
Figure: {"value": 25, "unit": "kPa"}
